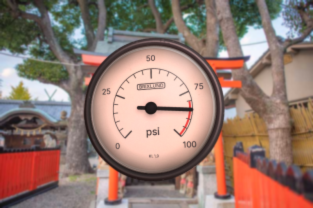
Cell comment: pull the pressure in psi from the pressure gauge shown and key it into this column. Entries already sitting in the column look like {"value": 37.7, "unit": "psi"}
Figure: {"value": 85, "unit": "psi"}
